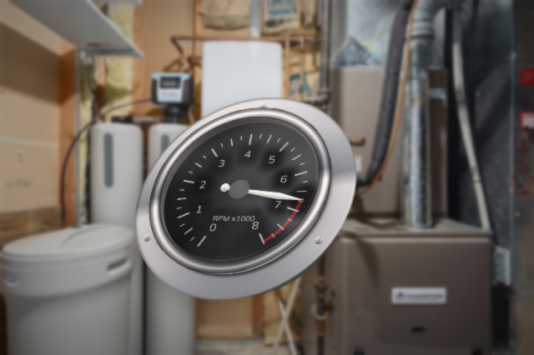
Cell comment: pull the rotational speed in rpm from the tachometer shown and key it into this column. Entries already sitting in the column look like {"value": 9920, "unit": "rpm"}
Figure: {"value": 6750, "unit": "rpm"}
